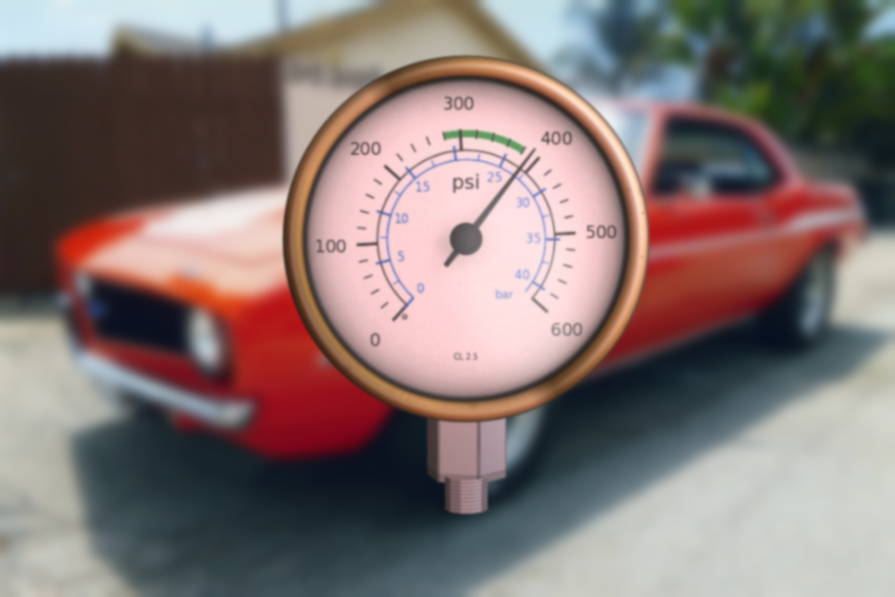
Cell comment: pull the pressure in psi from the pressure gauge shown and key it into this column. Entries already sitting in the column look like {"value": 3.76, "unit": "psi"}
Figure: {"value": 390, "unit": "psi"}
